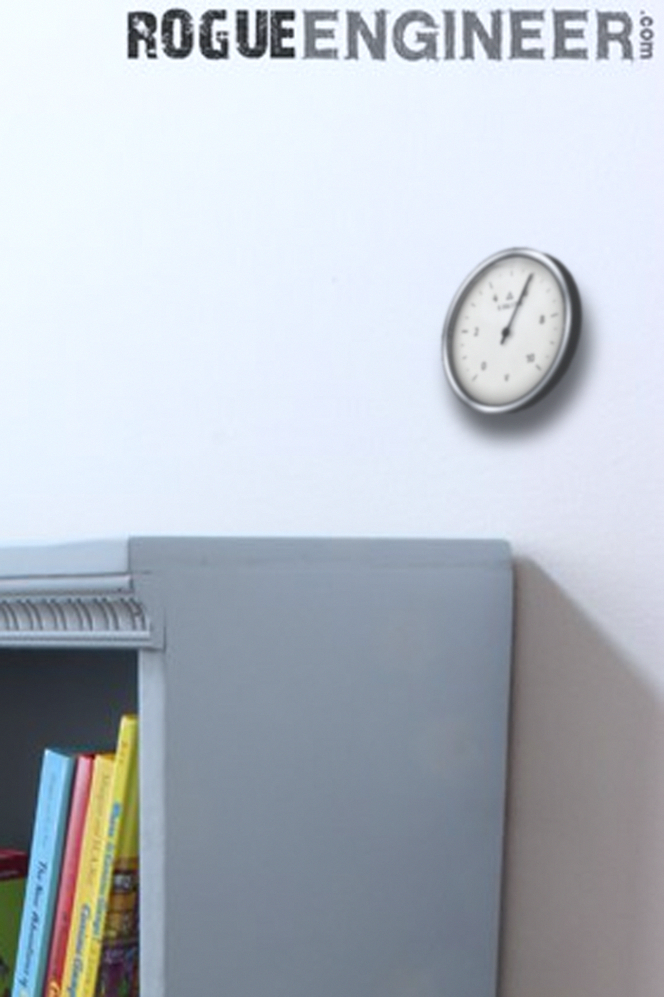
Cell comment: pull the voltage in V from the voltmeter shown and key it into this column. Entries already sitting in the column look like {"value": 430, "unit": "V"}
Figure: {"value": 6, "unit": "V"}
